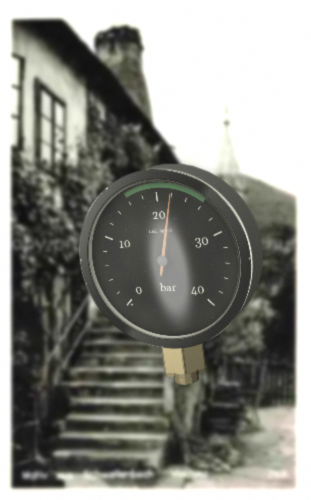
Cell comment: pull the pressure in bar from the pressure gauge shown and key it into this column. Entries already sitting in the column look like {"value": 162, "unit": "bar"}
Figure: {"value": 22, "unit": "bar"}
